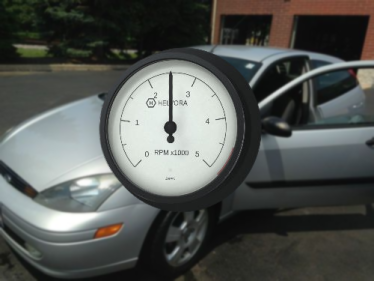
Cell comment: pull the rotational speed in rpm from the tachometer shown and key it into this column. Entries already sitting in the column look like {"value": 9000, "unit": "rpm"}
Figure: {"value": 2500, "unit": "rpm"}
